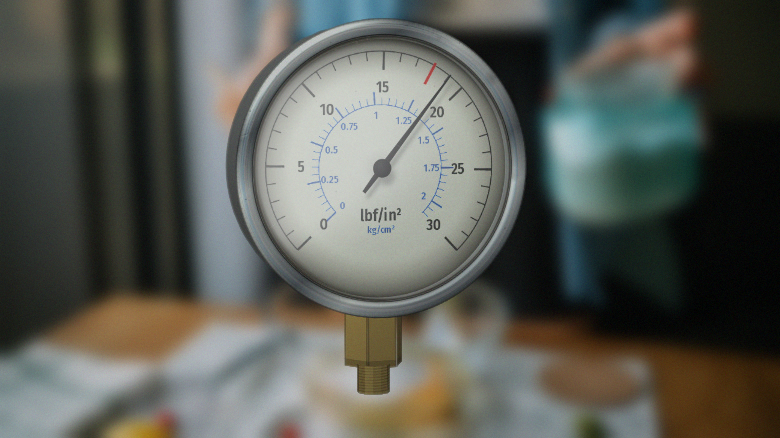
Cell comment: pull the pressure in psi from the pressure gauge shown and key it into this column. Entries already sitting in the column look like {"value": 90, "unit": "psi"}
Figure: {"value": 19, "unit": "psi"}
